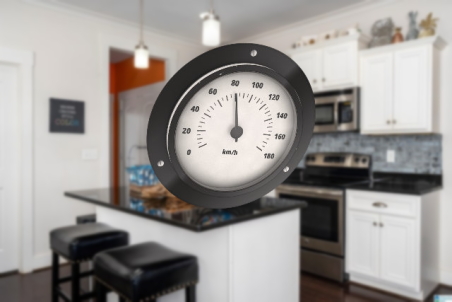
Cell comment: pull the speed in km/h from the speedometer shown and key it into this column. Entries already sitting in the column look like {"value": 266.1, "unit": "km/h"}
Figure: {"value": 80, "unit": "km/h"}
